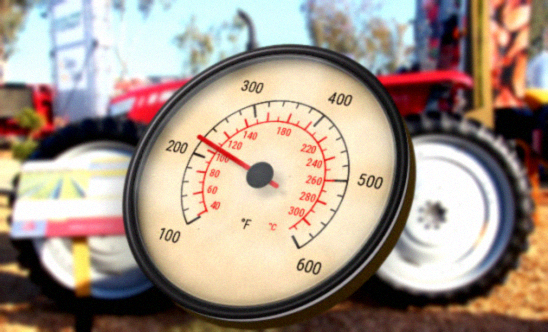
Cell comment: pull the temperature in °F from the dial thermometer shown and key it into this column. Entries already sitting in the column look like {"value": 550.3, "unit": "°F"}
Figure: {"value": 220, "unit": "°F"}
